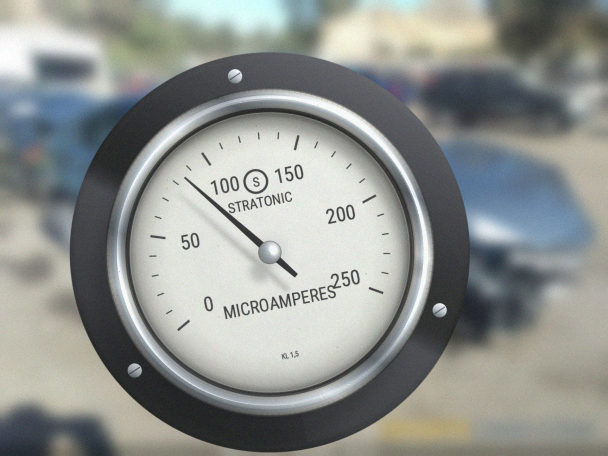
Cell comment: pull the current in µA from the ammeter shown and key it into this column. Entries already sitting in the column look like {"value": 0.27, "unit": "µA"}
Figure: {"value": 85, "unit": "µA"}
